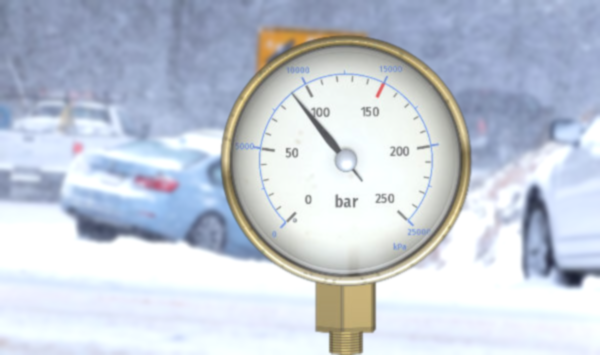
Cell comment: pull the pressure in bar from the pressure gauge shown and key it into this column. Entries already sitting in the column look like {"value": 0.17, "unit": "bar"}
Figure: {"value": 90, "unit": "bar"}
